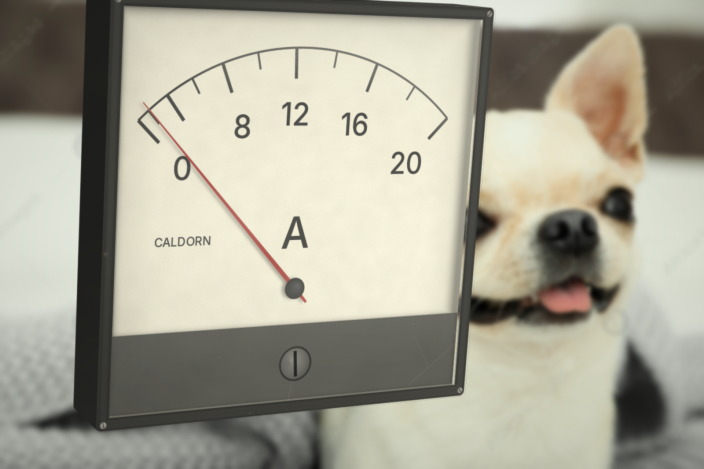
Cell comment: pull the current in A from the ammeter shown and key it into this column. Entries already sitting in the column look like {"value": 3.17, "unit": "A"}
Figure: {"value": 2, "unit": "A"}
